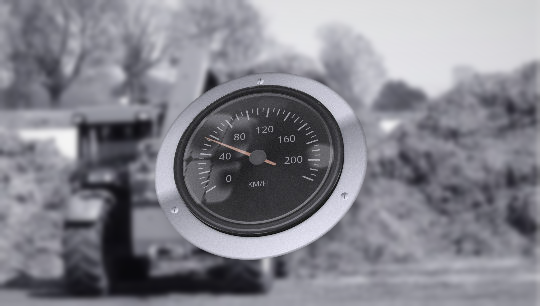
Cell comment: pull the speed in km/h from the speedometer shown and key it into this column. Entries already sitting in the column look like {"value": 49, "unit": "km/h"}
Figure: {"value": 55, "unit": "km/h"}
